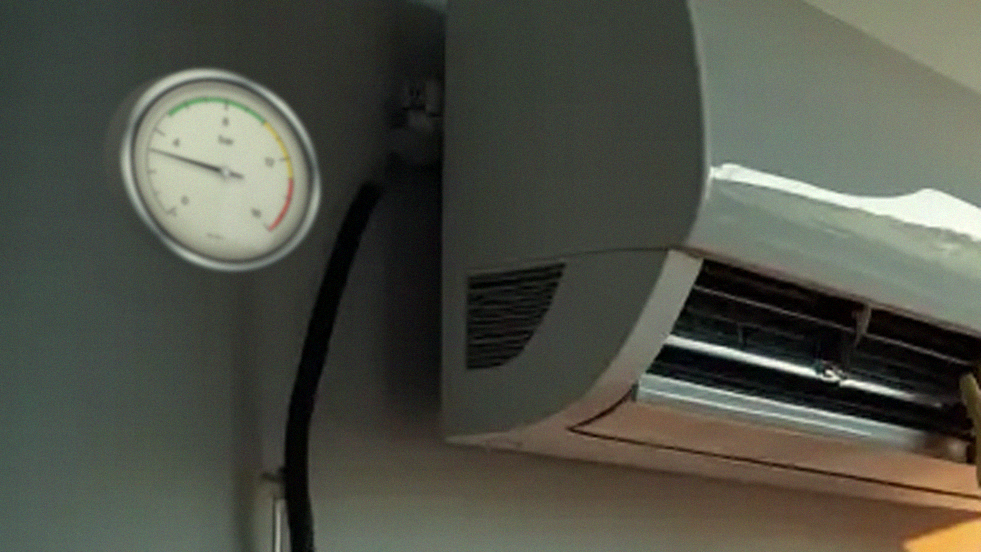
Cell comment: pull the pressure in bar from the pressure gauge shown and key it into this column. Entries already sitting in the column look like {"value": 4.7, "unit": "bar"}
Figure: {"value": 3, "unit": "bar"}
